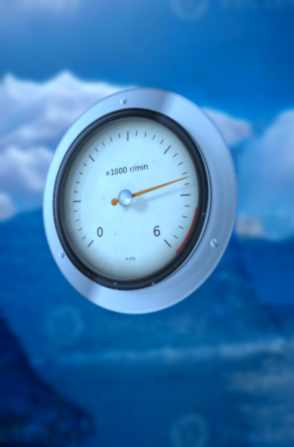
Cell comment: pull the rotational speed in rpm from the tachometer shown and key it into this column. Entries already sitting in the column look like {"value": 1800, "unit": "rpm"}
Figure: {"value": 4700, "unit": "rpm"}
